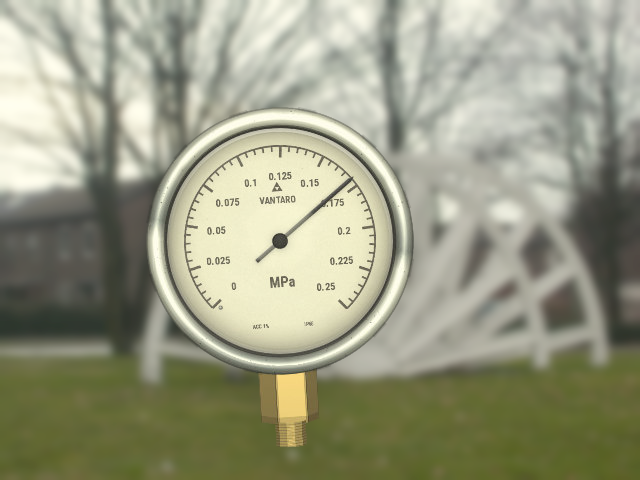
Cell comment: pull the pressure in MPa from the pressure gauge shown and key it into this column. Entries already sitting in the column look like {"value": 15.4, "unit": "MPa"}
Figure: {"value": 0.17, "unit": "MPa"}
